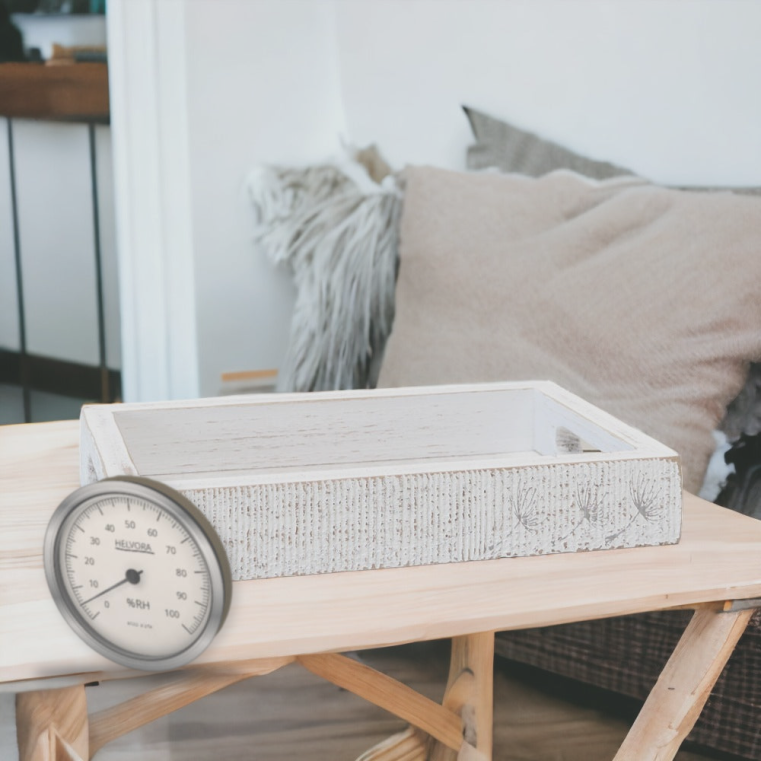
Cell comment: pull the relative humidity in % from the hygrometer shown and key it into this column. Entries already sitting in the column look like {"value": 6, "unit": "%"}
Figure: {"value": 5, "unit": "%"}
